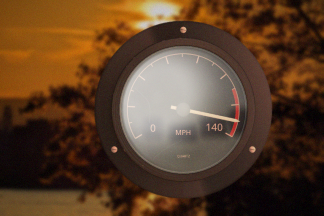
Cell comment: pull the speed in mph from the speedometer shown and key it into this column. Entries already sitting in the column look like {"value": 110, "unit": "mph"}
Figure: {"value": 130, "unit": "mph"}
